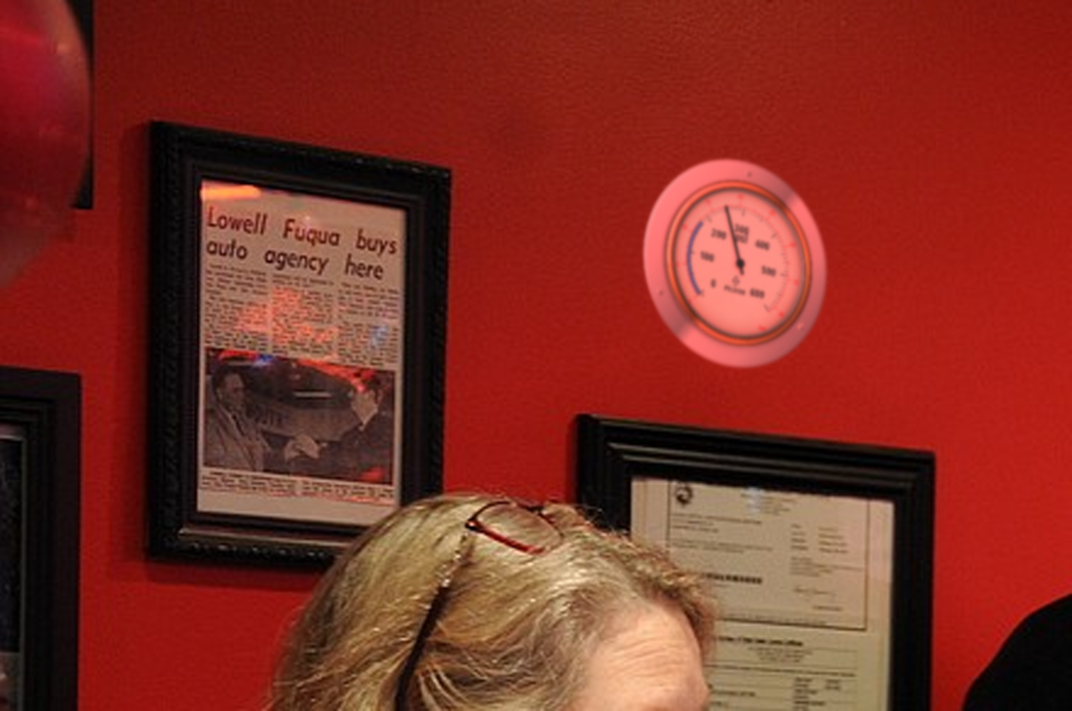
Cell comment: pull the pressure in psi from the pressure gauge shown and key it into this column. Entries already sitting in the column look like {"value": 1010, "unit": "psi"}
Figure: {"value": 250, "unit": "psi"}
